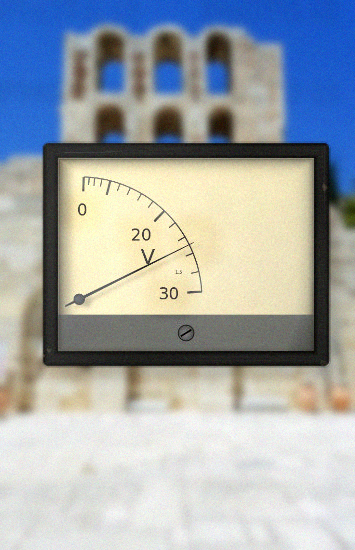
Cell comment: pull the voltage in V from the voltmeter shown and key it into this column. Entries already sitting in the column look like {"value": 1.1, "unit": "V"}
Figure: {"value": 25, "unit": "V"}
